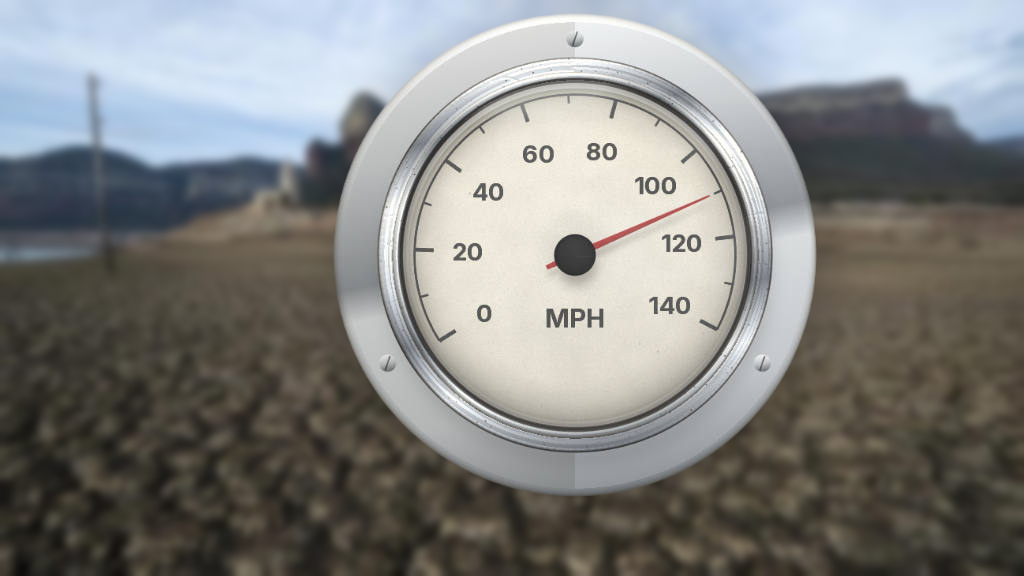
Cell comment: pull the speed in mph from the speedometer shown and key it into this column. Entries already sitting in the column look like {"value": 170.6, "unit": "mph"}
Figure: {"value": 110, "unit": "mph"}
